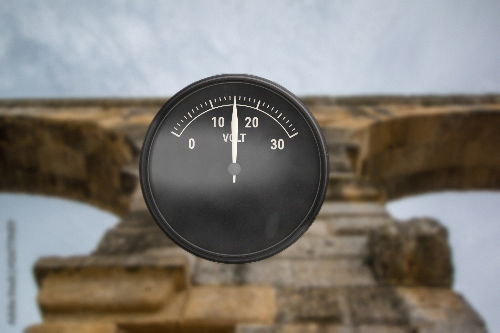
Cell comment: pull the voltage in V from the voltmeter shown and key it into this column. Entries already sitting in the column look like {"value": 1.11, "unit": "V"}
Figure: {"value": 15, "unit": "V"}
